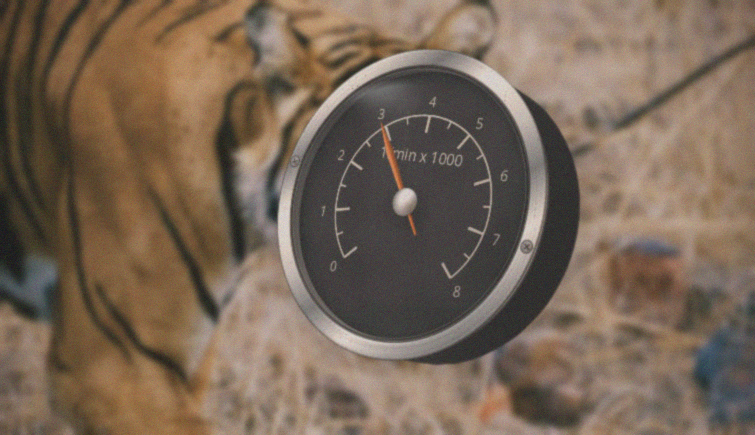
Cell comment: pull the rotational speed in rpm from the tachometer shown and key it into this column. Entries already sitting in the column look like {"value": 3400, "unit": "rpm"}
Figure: {"value": 3000, "unit": "rpm"}
